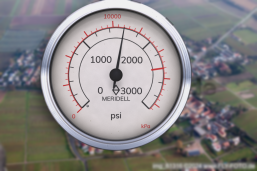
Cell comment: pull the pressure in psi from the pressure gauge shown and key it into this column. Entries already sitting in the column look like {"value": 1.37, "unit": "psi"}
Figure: {"value": 1600, "unit": "psi"}
